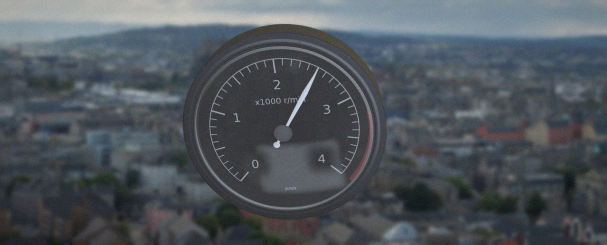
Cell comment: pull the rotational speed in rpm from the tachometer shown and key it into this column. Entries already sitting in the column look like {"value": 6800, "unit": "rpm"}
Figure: {"value": 2500, "unit": "rpm"}
